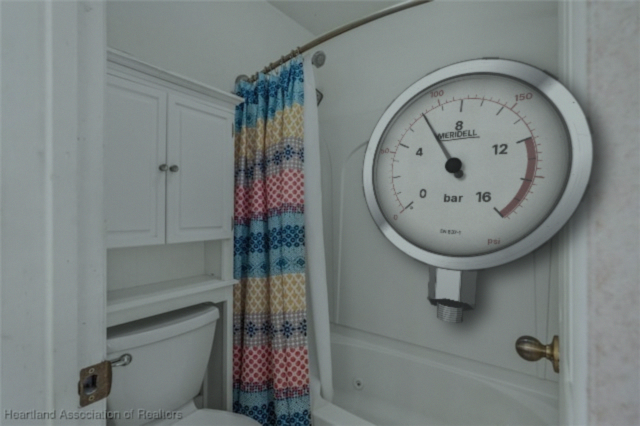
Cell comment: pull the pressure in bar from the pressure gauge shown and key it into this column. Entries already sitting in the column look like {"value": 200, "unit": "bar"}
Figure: {"value": 6, "unit": "bar"}
